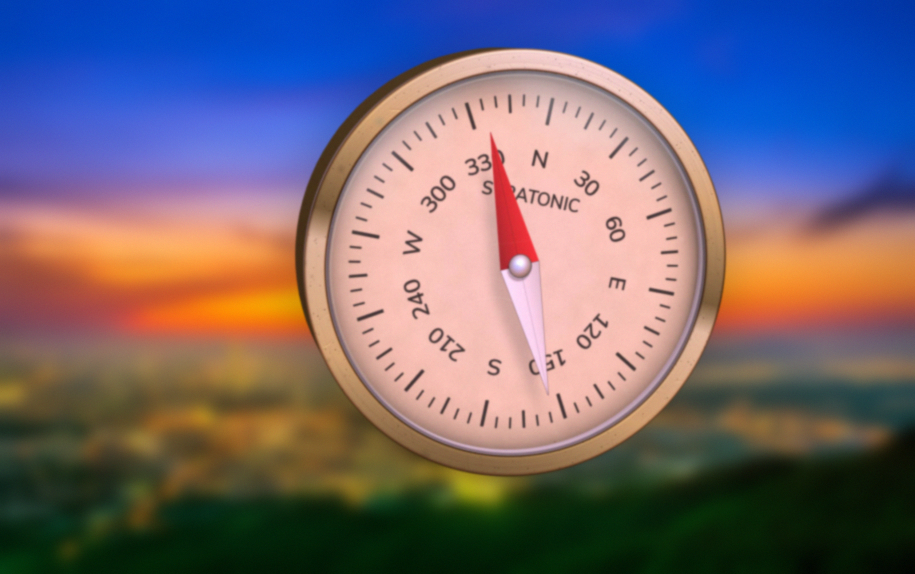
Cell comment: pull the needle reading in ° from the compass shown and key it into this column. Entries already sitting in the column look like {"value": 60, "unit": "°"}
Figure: {"value": 335, "unit": "°"}
